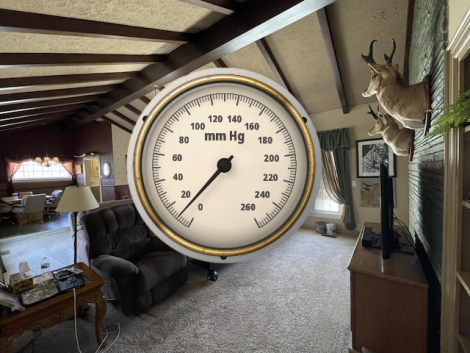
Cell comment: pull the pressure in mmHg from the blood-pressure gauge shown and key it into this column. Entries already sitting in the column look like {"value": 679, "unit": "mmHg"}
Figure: {"value": 10, "unit": "mmHg"}
